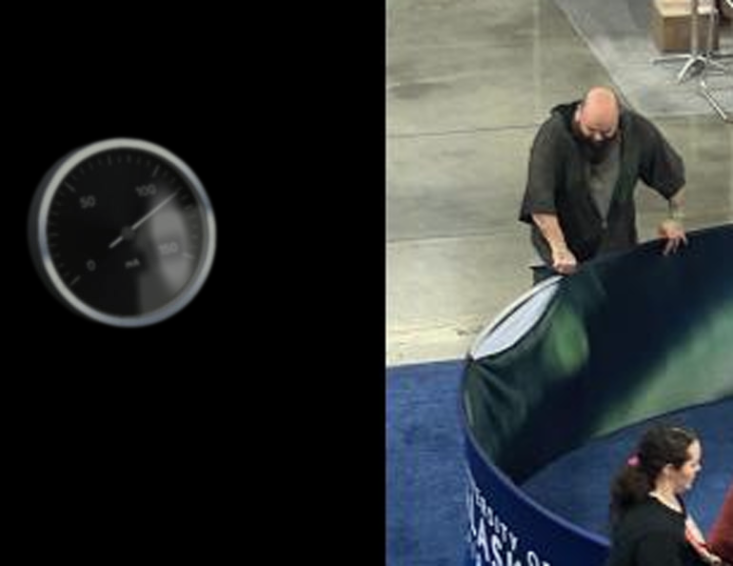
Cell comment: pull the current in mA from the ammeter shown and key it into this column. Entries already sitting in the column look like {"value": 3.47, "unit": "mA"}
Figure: {"value": 115, "unit": "mA"}
